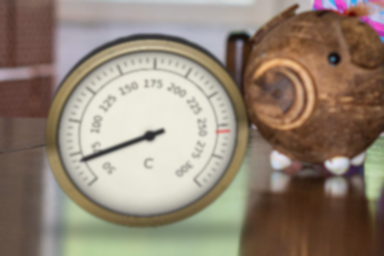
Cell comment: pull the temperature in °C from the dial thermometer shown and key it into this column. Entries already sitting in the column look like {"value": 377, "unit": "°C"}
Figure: {"value": 70, "unit": "°C"}
